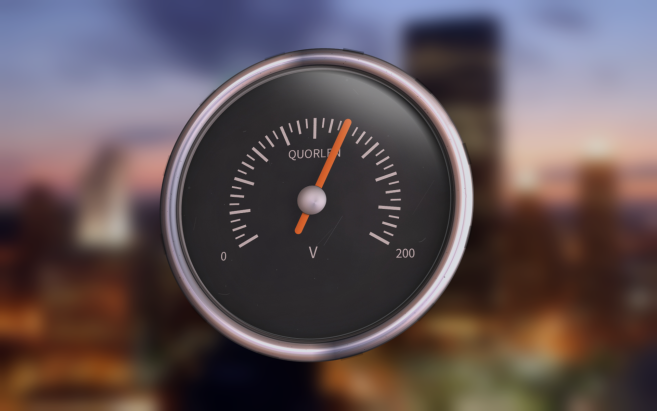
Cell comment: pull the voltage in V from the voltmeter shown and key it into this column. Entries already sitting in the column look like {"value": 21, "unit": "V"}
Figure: {"value": 120, "unit": "V"}
